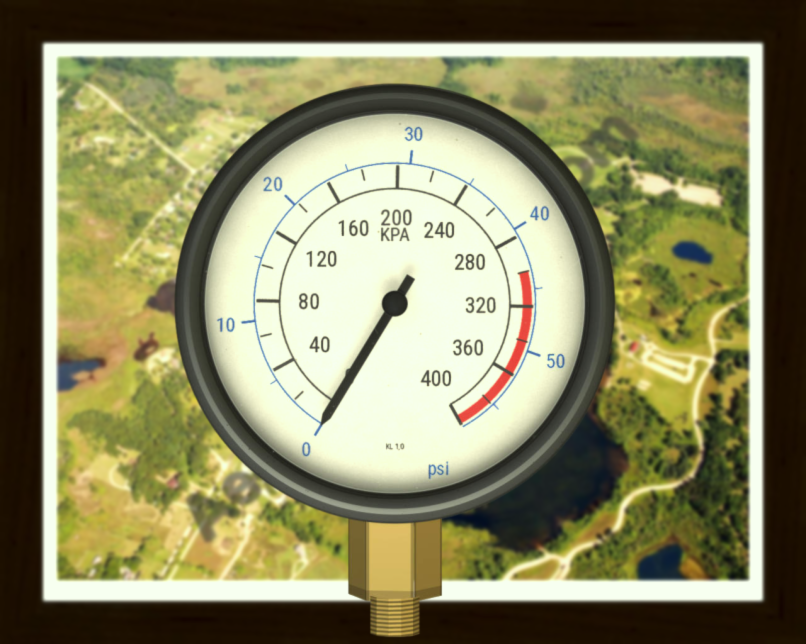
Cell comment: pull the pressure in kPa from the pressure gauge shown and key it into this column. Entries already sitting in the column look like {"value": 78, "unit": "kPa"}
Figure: {"value": 0, "unit": "kPa"}
